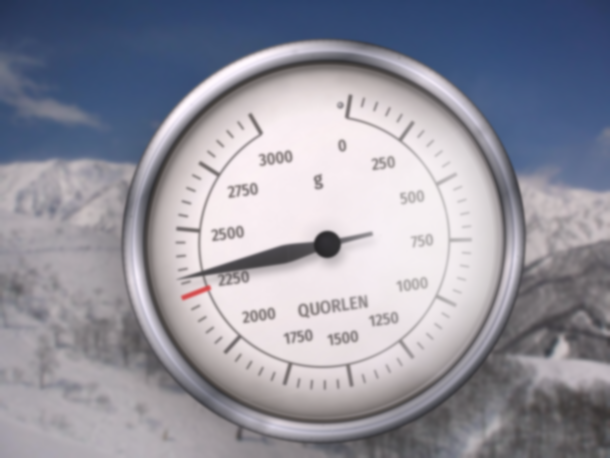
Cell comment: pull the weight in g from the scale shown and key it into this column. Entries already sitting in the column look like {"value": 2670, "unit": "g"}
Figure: {"value": 2325, "unit": "g"}
